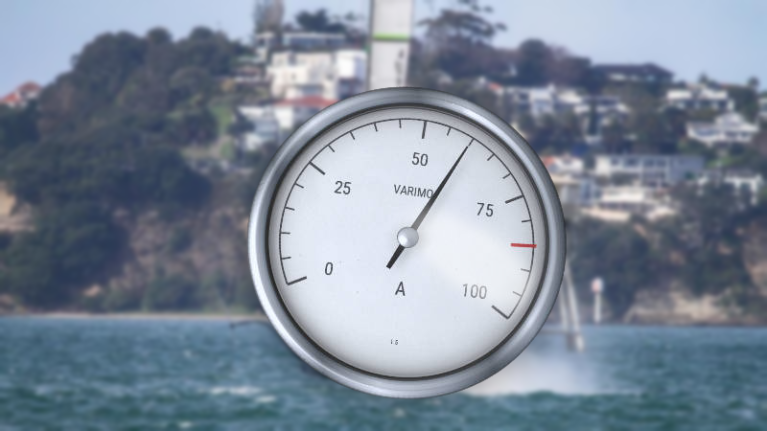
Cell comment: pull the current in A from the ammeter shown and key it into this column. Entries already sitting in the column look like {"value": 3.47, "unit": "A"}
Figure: {"value": 60, "unit": "A"}
